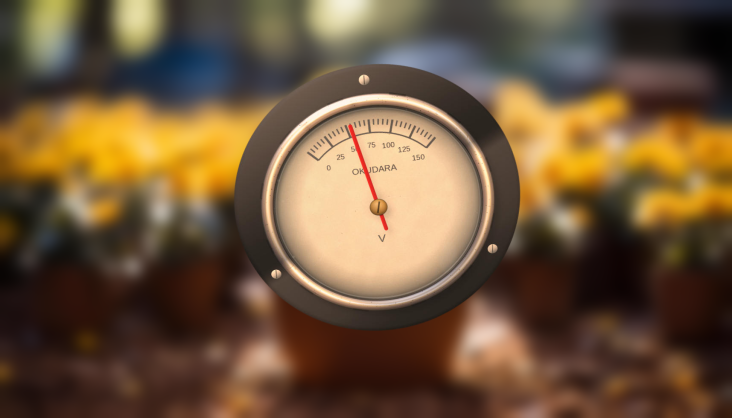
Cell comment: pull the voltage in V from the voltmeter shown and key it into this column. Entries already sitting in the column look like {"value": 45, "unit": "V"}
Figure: {"value": 55, "unit": "V"}
